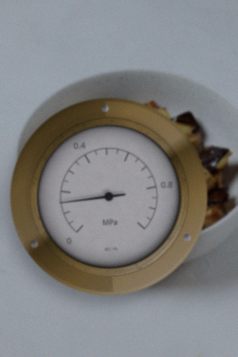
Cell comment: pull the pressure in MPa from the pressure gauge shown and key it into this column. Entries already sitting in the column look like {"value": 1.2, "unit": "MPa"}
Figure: {"value": 0.15, "unit": "MPa"}
